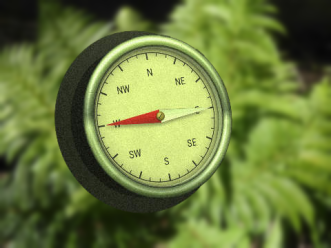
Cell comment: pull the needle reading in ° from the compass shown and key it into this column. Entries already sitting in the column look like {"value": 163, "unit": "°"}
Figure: {"value": 270, "unit": "°"}
